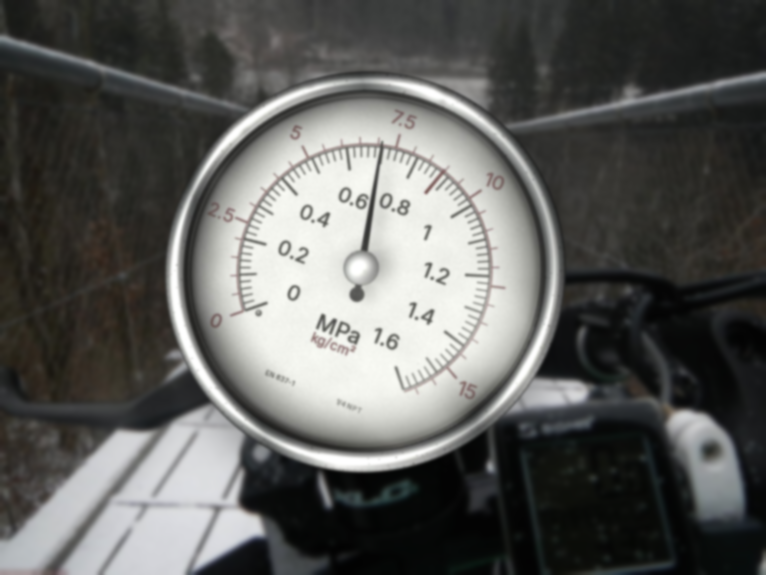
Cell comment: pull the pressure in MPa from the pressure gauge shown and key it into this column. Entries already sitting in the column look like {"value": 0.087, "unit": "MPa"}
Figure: {"value": 0.7, "unit": "MPa"}
